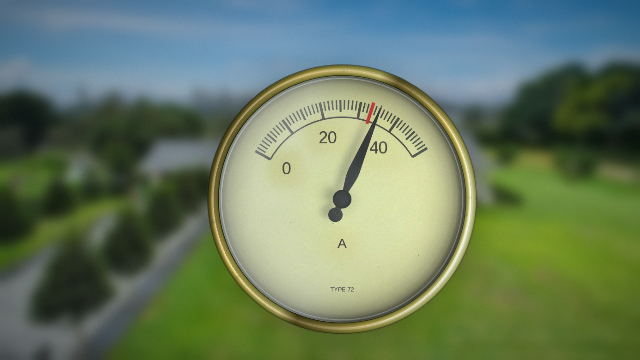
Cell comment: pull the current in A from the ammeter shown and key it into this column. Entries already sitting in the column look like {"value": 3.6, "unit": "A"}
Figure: {"value": 35, "unit": "A"}
